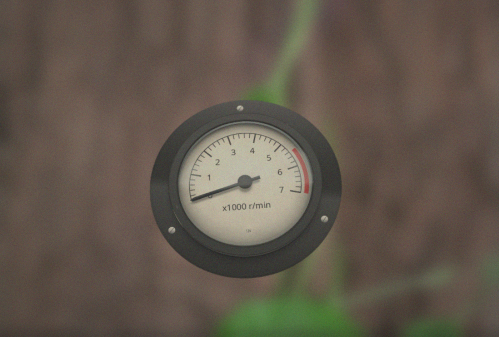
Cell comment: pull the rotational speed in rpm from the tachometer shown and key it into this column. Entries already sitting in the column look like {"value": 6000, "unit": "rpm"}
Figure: {"value": 0, "unit": "rpm"}
